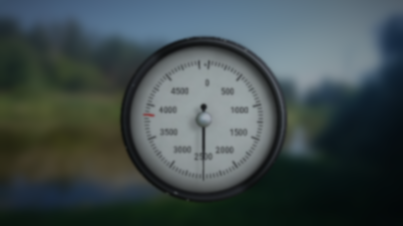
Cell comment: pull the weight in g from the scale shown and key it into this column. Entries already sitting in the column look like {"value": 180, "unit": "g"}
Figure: {"value": 2500, "unit": "g"}
